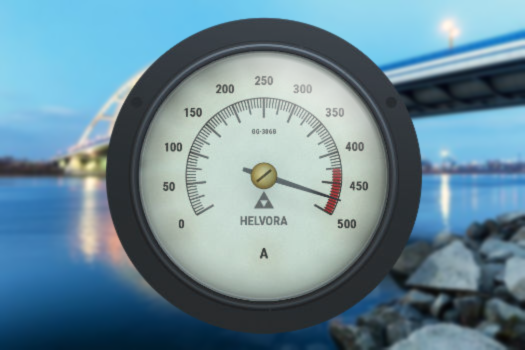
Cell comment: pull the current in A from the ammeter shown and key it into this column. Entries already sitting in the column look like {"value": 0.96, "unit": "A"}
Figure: {"value": 475, "unit": "A"}
